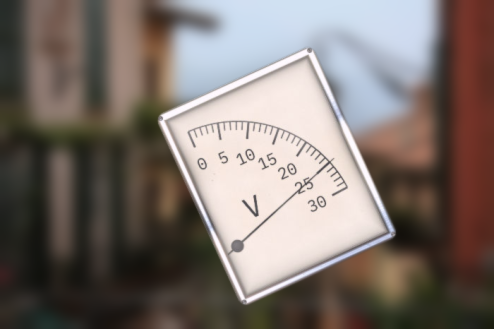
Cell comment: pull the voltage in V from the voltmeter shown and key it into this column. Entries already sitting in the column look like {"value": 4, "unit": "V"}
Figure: {"value": 25, "unit": "V"}
